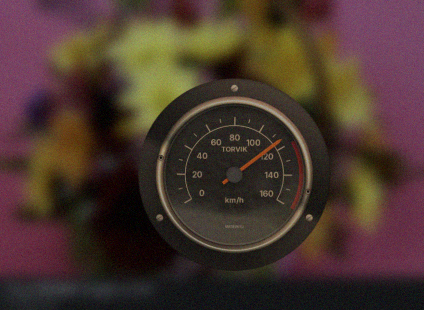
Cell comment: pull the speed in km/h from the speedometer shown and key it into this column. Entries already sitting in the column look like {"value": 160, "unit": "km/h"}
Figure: {"value": 115, "unit": "km/h"}
